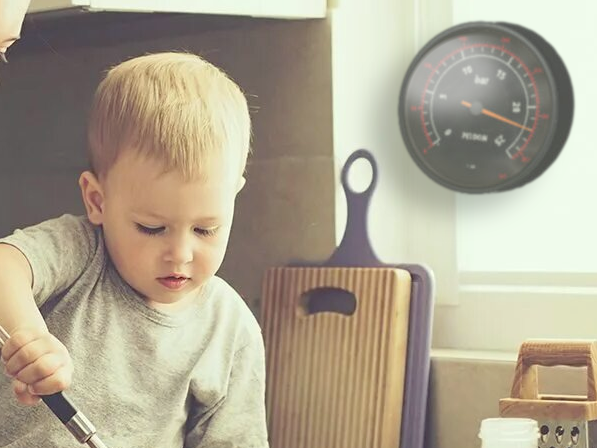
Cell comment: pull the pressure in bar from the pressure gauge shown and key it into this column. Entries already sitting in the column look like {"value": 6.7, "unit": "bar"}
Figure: {"value": 22, "unit": "bar"}
